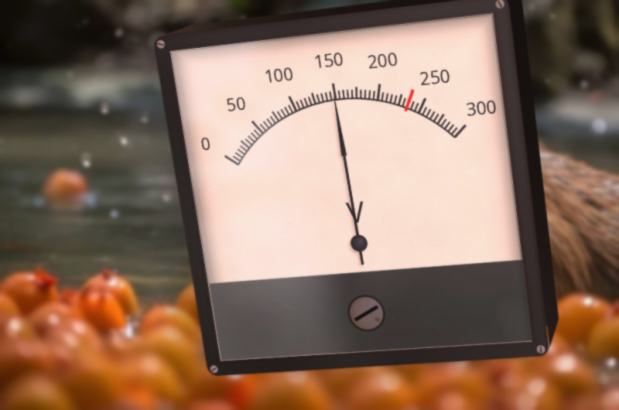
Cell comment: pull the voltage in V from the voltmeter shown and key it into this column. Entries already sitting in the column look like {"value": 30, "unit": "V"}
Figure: {"value": 150, "unit": "V"}
